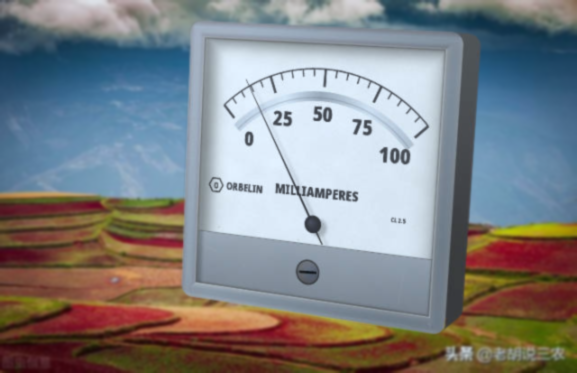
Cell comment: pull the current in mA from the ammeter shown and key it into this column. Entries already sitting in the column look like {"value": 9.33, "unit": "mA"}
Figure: {"value": 15, "unit": "mA"}
